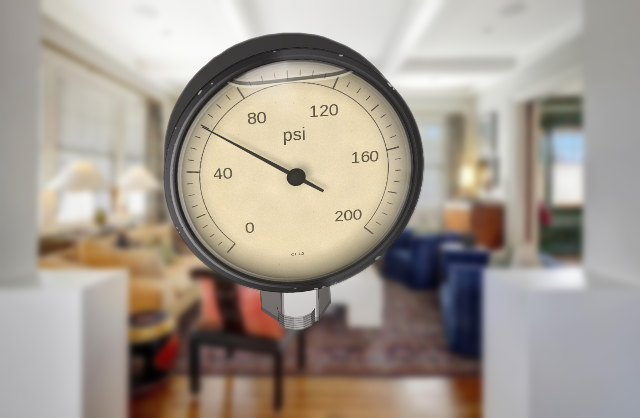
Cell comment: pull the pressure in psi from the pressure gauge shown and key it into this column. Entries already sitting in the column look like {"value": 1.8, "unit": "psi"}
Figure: {"value": 60, "unit": "psi"}
